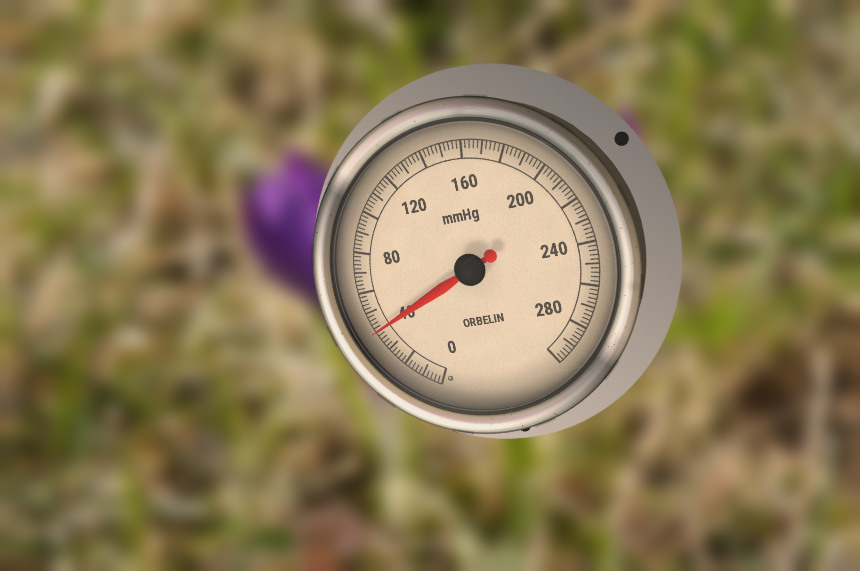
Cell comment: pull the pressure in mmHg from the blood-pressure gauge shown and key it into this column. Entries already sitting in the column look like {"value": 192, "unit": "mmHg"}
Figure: {"value": 40, "unit": "mmHg"}
